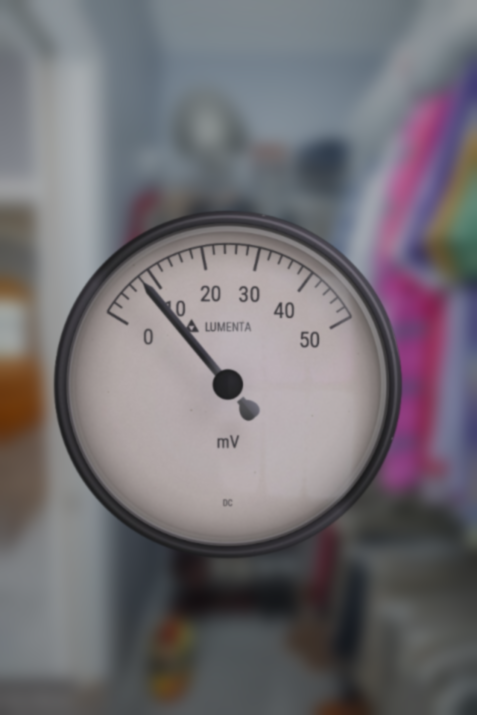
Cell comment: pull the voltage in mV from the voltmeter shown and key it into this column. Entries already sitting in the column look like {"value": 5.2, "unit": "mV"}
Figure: {"value": 8, "unit": "mV"}
